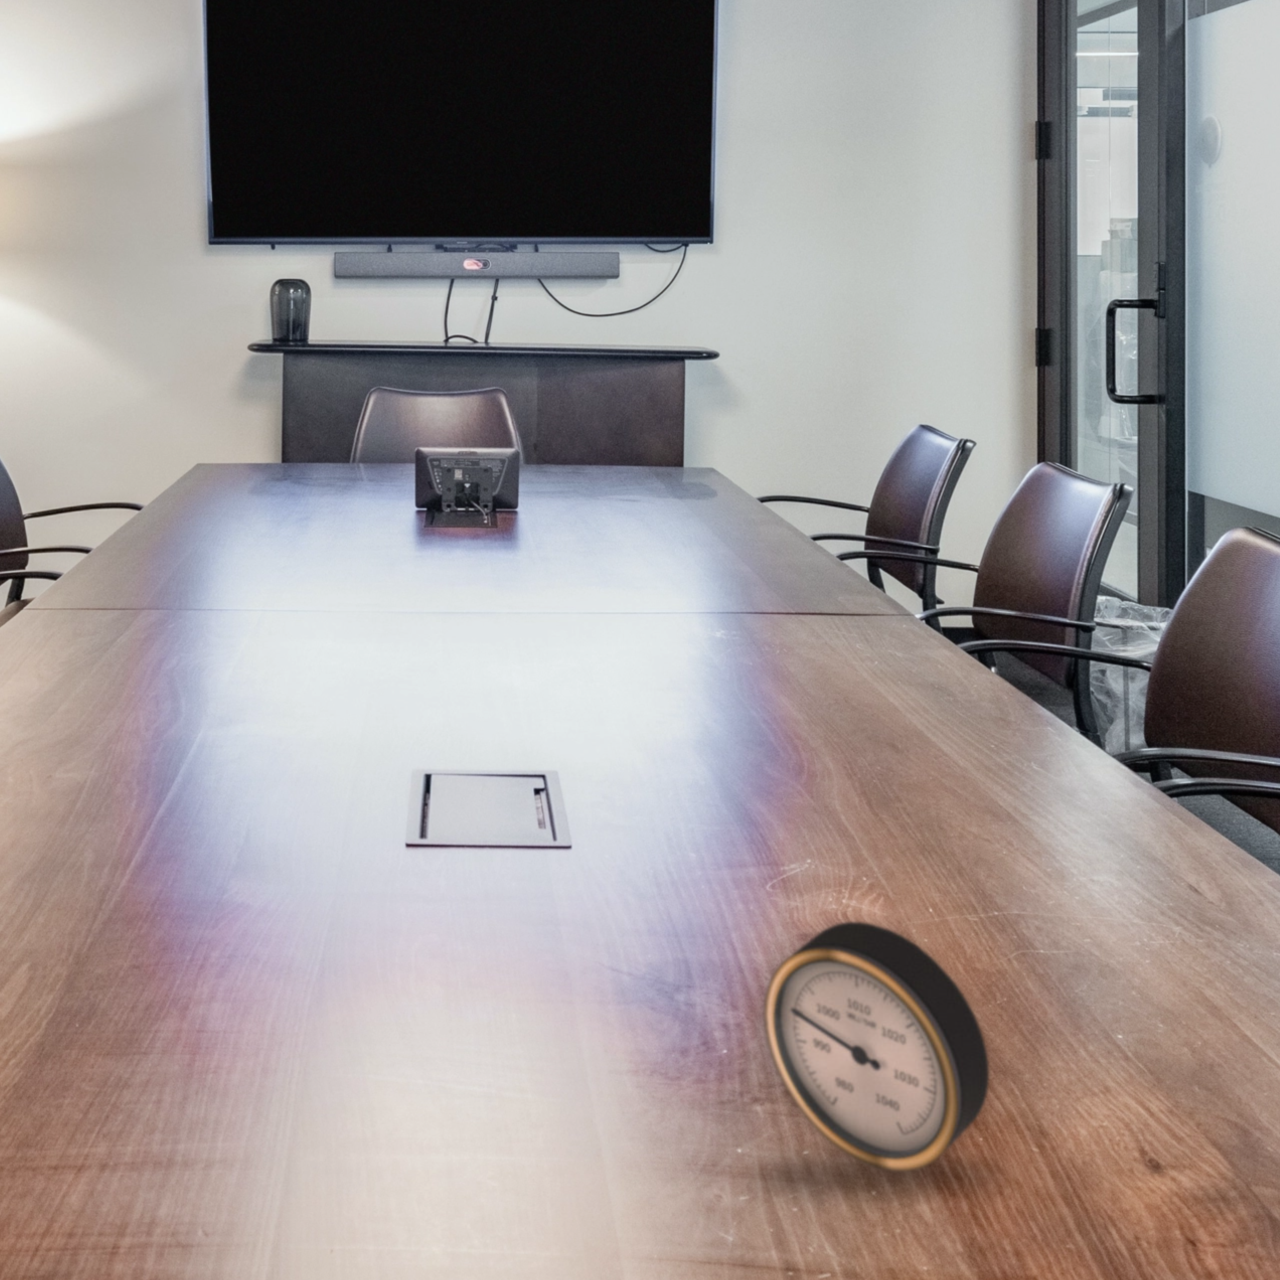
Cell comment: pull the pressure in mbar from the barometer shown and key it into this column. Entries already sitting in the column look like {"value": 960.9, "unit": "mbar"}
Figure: {"value": 995, "unit": "mbar"}
